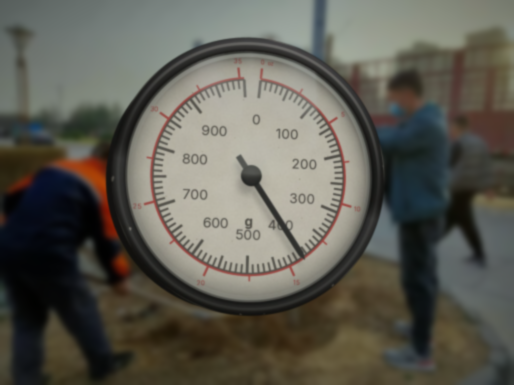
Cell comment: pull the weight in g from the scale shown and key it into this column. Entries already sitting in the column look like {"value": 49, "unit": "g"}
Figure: {"value": 400, "unit": "g"}
